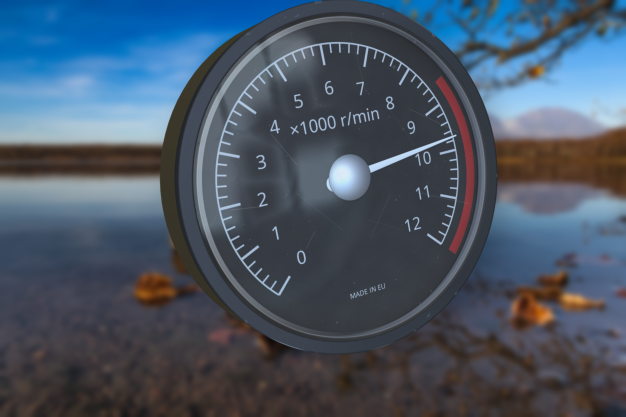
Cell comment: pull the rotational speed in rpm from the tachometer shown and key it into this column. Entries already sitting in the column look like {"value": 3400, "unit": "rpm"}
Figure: {"value": 9700, "unit": "rpm"}
